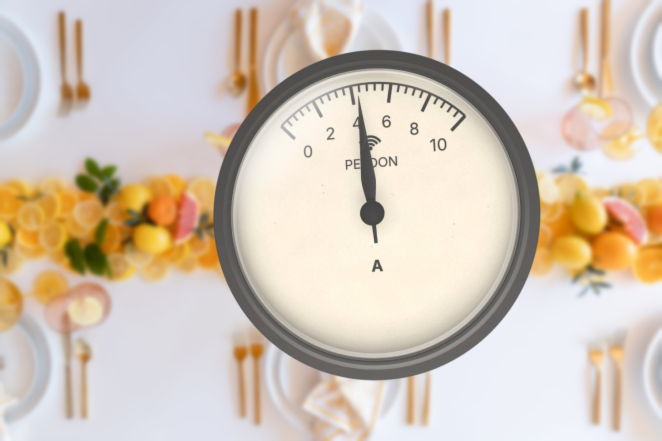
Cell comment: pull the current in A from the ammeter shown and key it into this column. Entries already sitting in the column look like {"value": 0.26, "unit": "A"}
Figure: {"value": 4.4, "unit": "A"}
